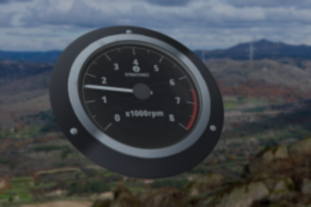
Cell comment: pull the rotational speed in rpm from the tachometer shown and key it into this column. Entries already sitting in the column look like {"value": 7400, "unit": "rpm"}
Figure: {"value": 1500, "unit": "rpm"}
